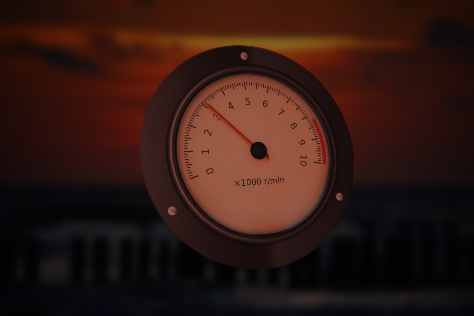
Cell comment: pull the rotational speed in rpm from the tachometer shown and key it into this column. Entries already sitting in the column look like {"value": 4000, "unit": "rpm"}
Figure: {"value": 3000, "unit": "rpm"}
